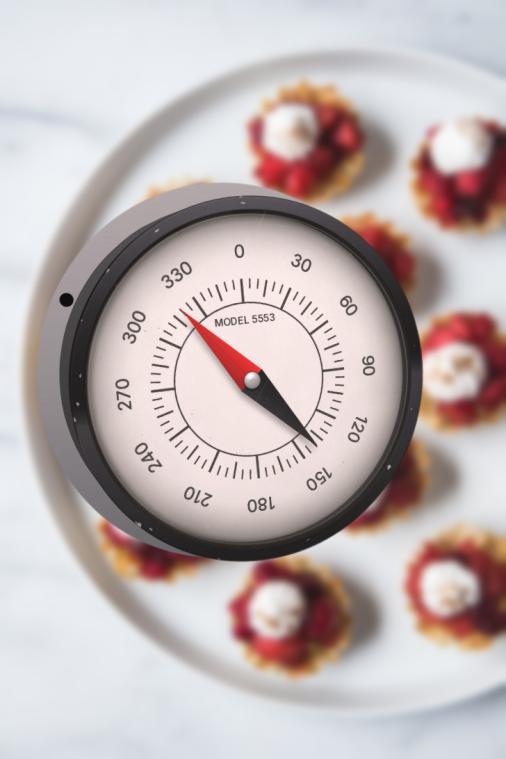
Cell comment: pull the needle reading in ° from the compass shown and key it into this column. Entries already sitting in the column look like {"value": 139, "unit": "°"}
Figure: {"value": 320, "unit": "°"}
